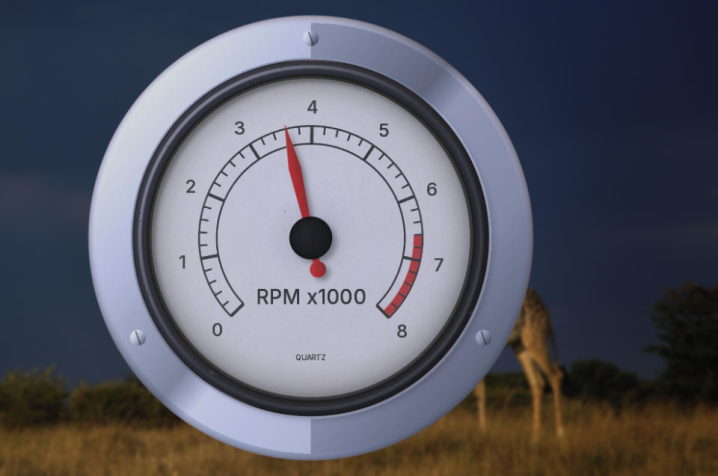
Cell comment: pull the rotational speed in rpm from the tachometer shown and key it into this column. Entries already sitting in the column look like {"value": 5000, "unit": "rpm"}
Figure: {"value": 3600, "unit": "rpm"}
